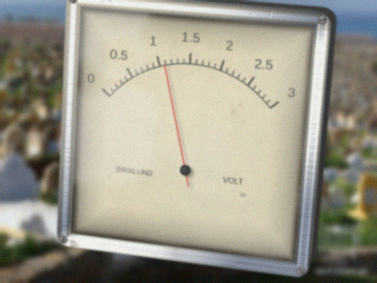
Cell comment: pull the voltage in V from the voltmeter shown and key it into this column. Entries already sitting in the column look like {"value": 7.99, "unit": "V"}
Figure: {"value": 1.1, "unit": "V"}
